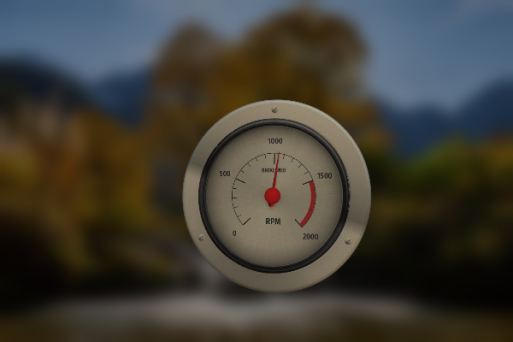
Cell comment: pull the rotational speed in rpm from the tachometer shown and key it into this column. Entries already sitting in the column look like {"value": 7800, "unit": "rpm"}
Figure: {"value": 1050, "unit": "rpm"}
